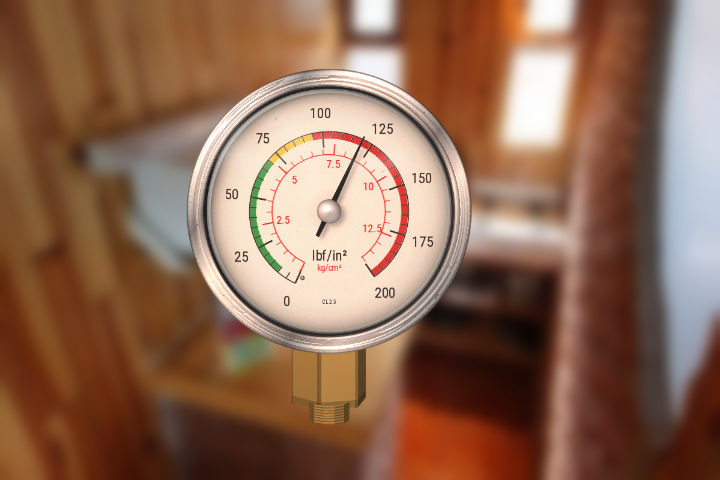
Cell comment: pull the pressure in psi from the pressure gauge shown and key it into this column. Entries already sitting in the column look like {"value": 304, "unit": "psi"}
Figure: {"value": 120, "unit": "psi"}
